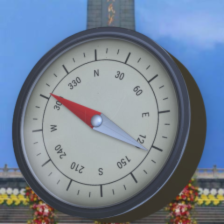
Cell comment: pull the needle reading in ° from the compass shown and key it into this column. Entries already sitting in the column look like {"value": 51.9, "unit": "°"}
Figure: {"value": 305, "unit": "°"}
